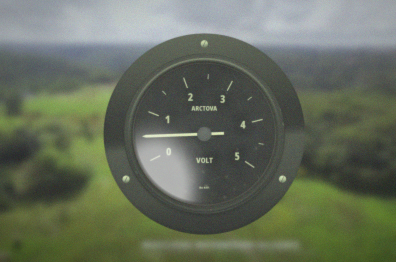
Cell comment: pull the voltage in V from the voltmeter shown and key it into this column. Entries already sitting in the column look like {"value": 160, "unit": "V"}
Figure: {"value": 0.5, "unit": "V"}
